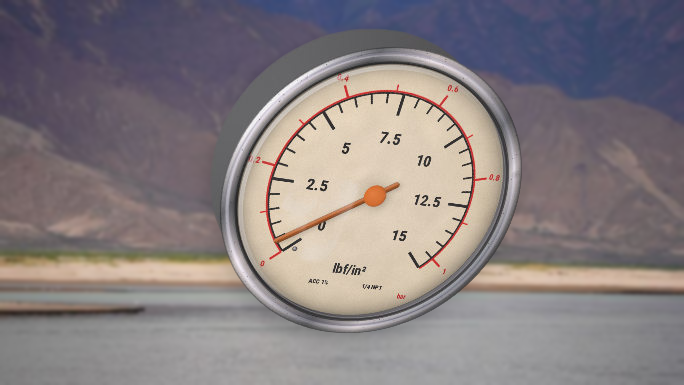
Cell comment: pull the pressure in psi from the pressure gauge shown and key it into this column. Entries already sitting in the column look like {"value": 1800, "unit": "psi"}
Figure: {"value": 0.5, "unit": "psi"}
